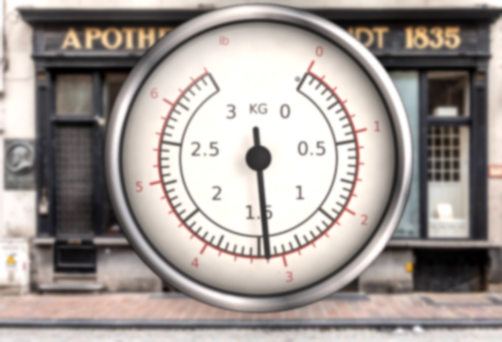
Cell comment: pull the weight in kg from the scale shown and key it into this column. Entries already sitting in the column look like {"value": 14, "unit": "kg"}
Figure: {"value": 1.45, "unit": "kg"}
